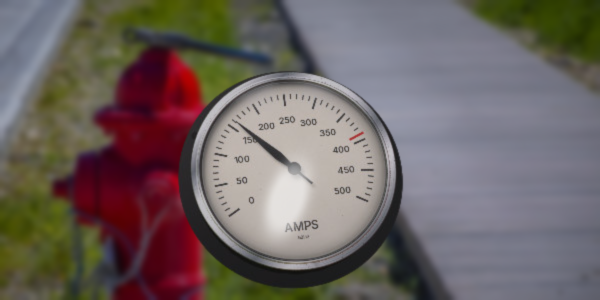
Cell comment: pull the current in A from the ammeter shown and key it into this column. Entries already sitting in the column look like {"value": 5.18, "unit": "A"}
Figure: {"value": 160, "unit": "A"}
